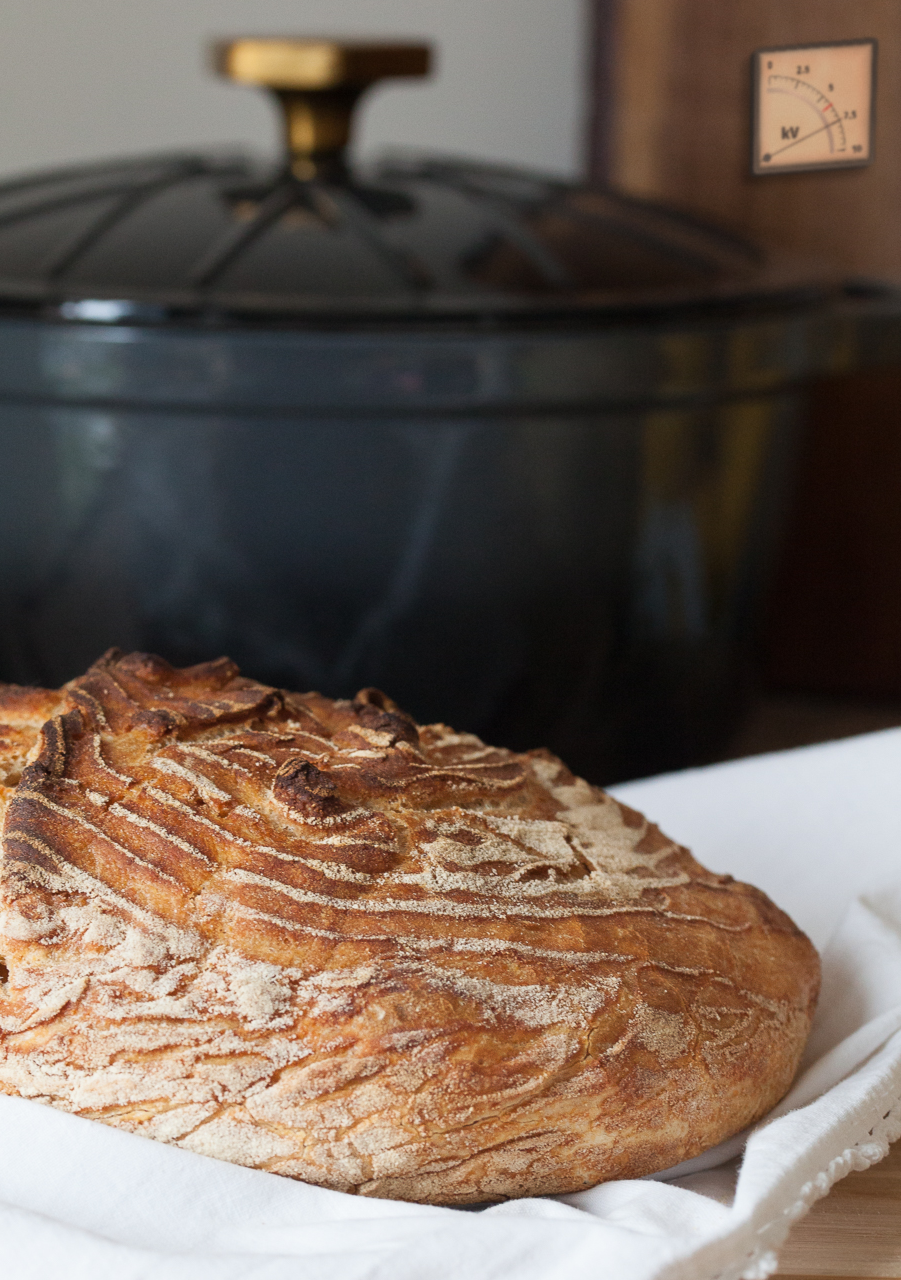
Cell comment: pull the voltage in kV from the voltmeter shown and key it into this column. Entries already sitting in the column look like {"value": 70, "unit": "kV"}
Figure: {"value": 7.5, "unit": "kV"}
